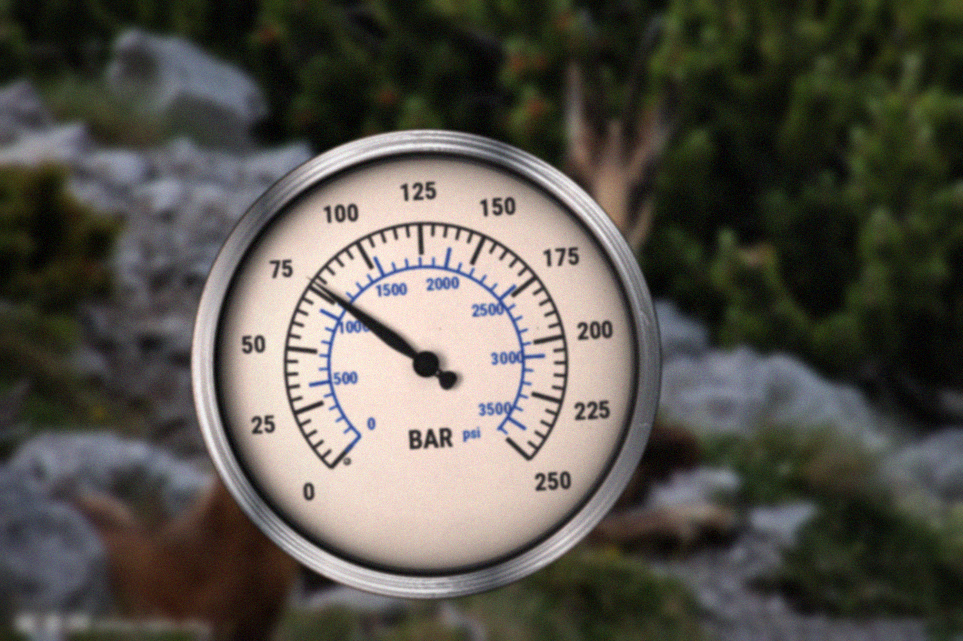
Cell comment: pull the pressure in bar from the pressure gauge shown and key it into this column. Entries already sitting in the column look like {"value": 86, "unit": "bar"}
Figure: {"value": 77.5, "unit": "bar"}
